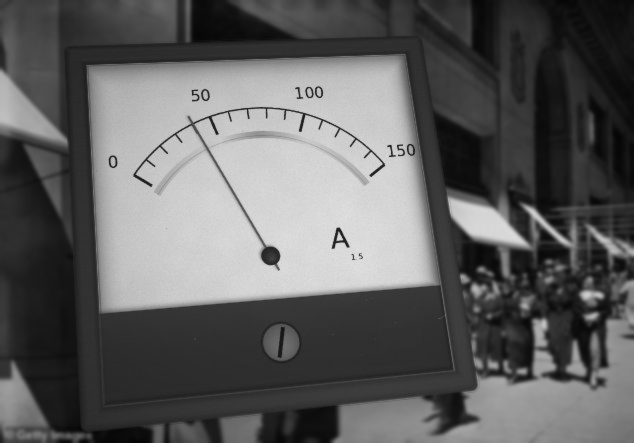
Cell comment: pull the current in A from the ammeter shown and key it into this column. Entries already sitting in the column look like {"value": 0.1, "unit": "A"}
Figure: {"value": 40, "unit": "A"}
